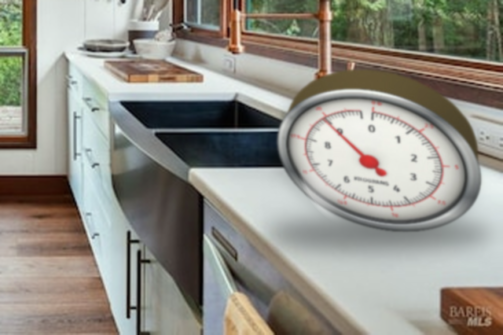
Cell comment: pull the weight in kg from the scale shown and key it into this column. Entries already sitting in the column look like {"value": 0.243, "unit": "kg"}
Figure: {"value": 9, "unit": "kg"}
